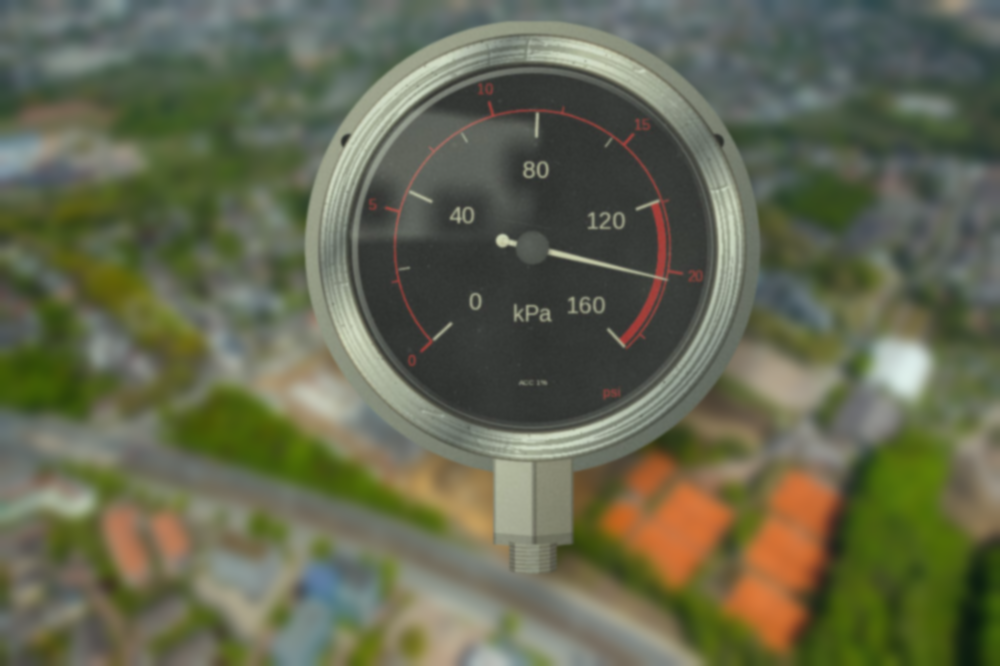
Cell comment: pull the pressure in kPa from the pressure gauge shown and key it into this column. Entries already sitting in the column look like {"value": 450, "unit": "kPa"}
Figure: {"value": 140, "unit": "kPa"}
